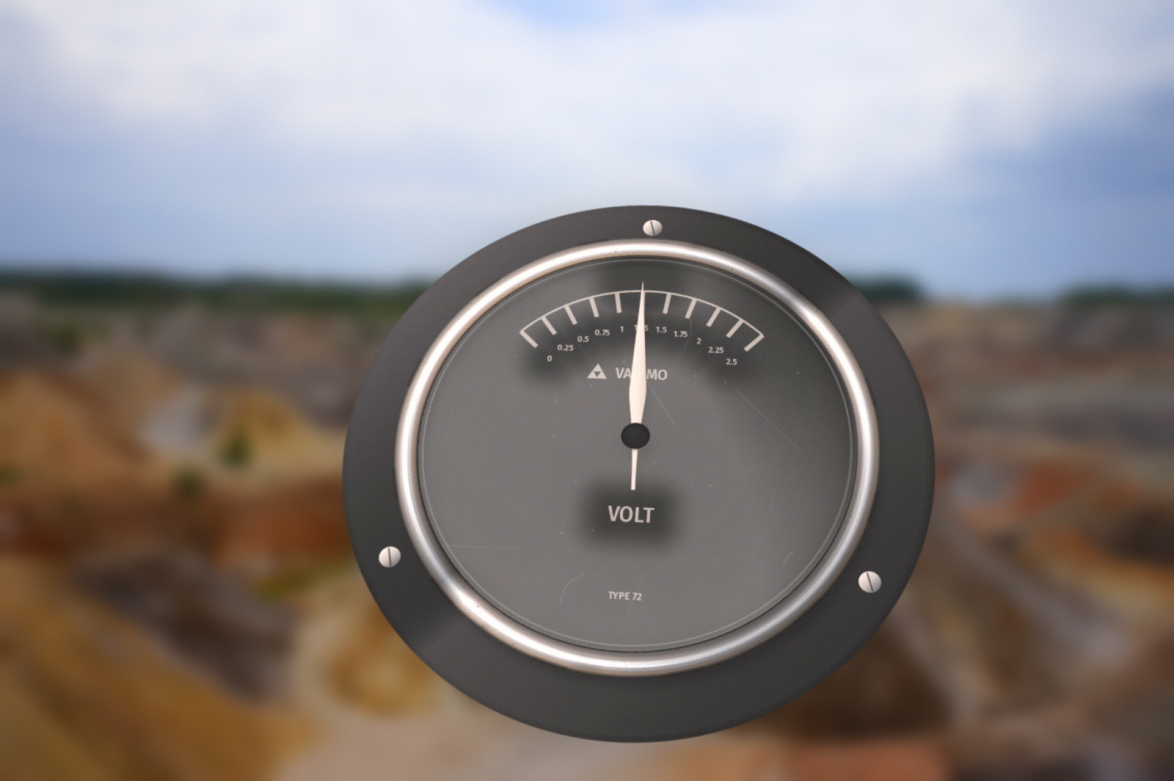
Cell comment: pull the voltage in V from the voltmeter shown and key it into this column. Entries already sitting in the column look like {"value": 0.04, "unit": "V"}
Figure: {"value": 1.25, "unit": "V"}
